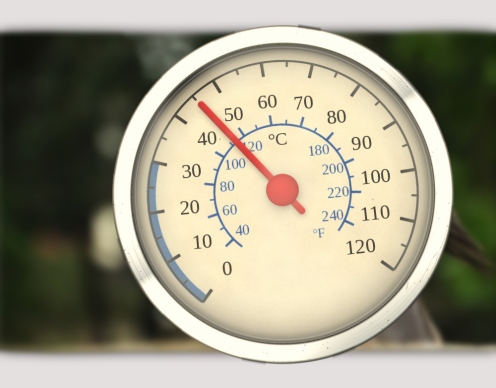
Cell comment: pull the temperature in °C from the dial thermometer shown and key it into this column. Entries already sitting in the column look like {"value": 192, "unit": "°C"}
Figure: {"value": 45, "unit": "°C"}
